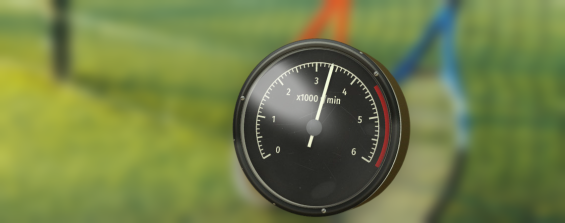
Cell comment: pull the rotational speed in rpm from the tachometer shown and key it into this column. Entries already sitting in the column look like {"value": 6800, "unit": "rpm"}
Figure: {"value": 3400, "unit": "rpm"}
